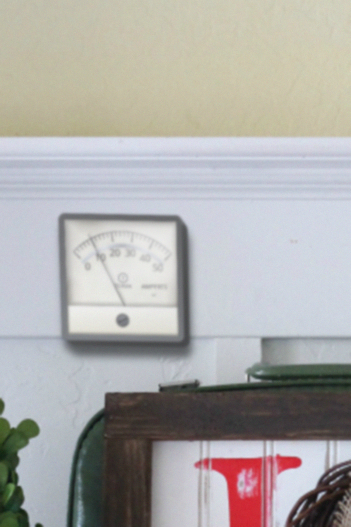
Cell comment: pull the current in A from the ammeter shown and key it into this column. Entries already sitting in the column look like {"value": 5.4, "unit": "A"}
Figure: {"value": 10, "unit": "A"}
